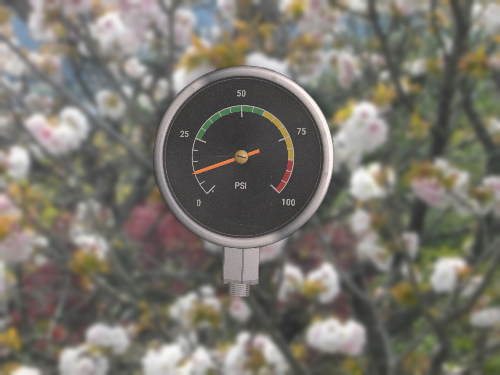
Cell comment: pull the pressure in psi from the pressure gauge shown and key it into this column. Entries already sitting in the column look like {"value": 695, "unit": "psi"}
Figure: {"value": 10, "unit": "psi"}
